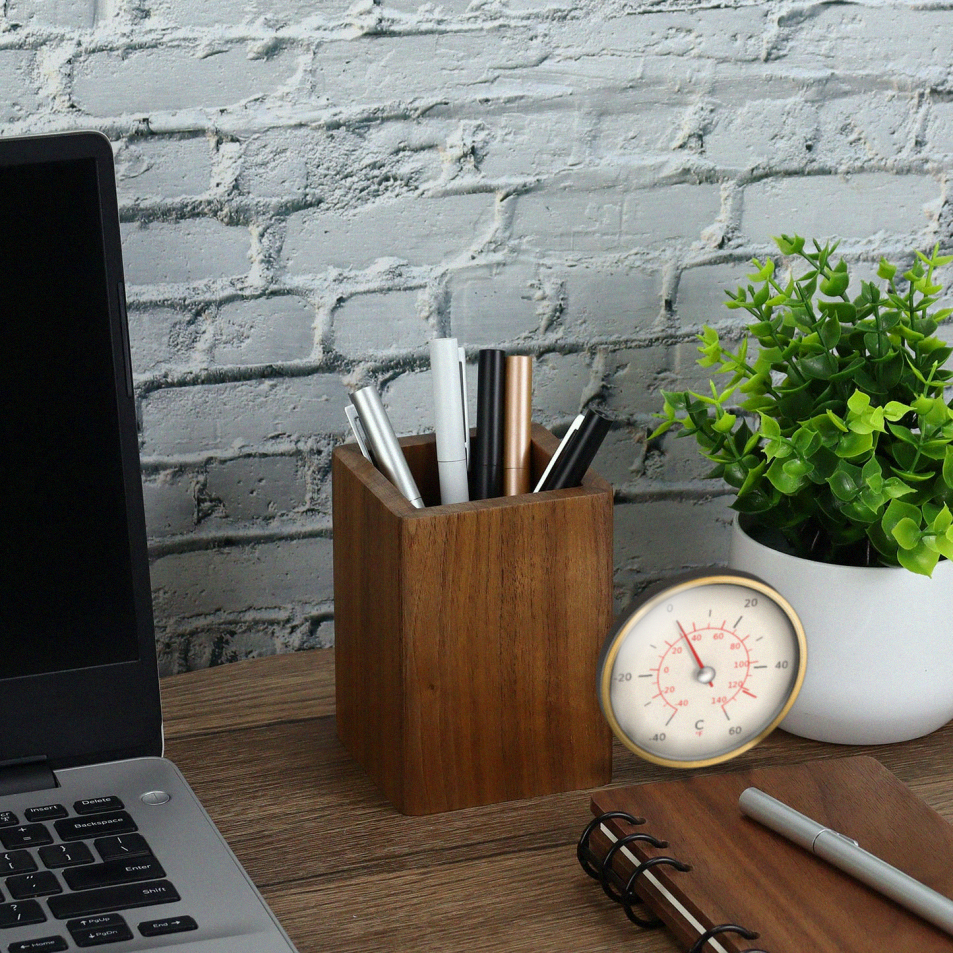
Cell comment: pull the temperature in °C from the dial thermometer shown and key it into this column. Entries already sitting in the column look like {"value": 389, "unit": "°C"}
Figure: {"value": 0, "unit": "°C"}
